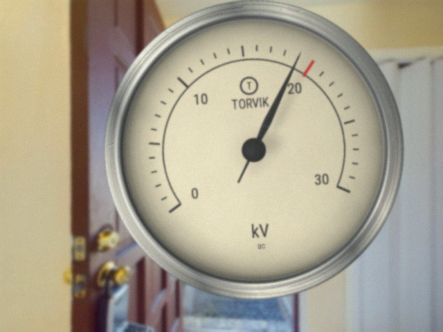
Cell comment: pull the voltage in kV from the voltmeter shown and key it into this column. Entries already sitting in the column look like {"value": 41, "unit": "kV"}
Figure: {"value": 19, "unit": "kV"}
